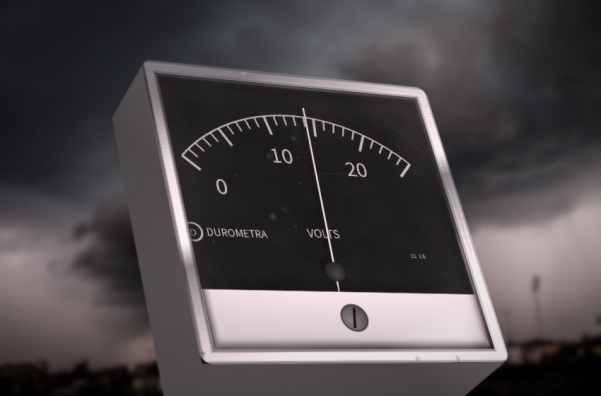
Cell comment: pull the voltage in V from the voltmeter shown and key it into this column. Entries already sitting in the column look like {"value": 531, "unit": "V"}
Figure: {"value": 14, "unit": "V"}
